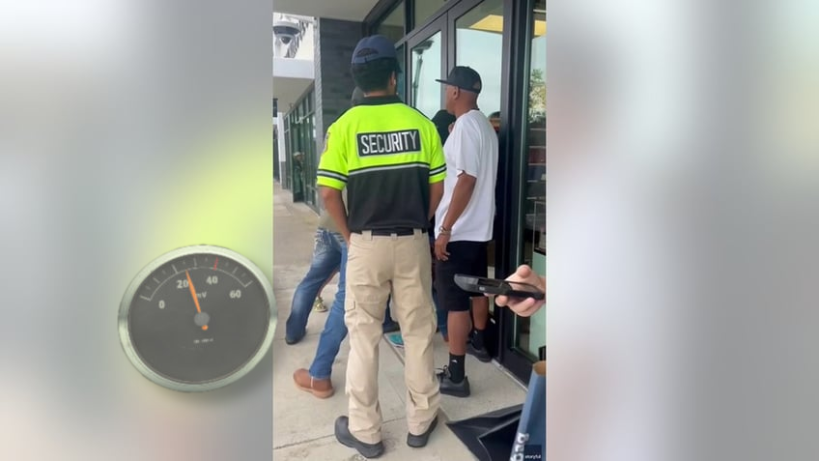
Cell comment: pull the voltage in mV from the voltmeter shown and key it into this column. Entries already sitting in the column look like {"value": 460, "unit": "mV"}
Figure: {"value": 25, "unit": "mV"}
